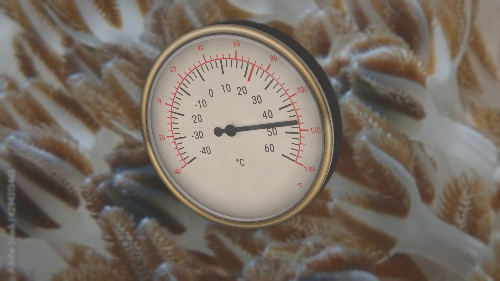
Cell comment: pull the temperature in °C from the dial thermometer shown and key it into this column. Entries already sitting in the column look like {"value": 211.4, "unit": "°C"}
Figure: {"value": 46, "unit": "°C"}
